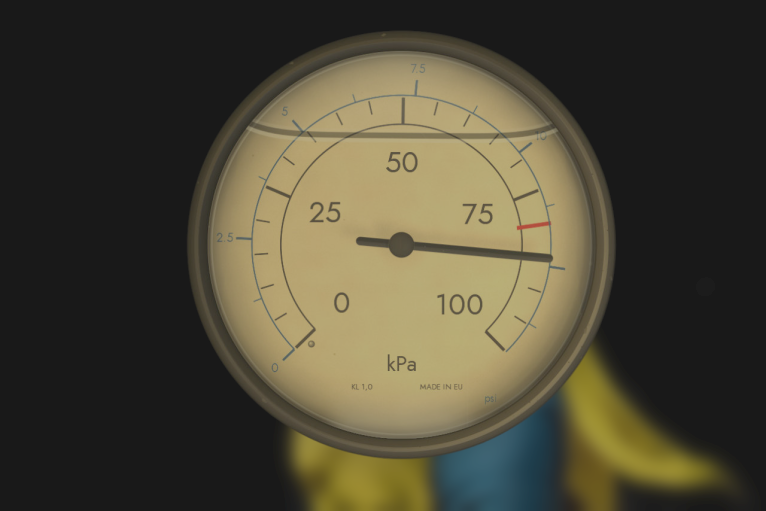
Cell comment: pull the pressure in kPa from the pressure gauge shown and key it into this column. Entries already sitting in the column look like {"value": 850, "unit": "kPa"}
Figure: {"value": 85, "unit": "kPa"}
